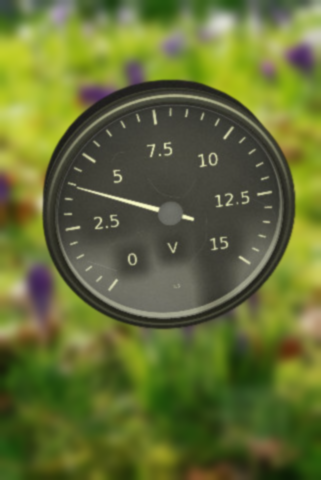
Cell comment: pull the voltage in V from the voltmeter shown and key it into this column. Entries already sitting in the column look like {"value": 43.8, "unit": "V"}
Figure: {"value": 4, "unit": "V"}
